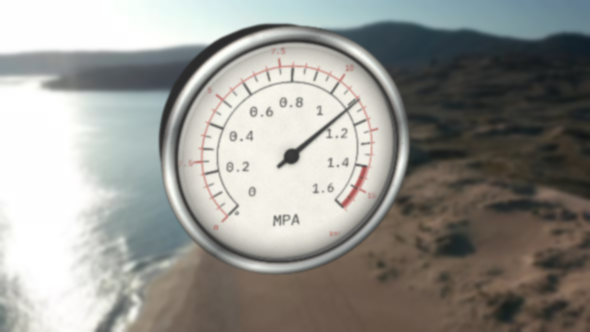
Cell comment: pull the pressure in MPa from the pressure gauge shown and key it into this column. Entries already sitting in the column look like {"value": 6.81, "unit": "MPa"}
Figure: {"value": 1.1, "unit": "MPa"}
